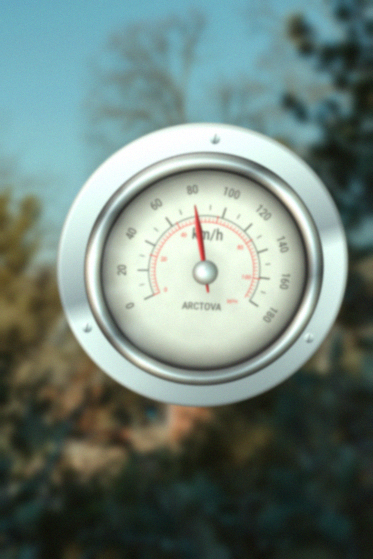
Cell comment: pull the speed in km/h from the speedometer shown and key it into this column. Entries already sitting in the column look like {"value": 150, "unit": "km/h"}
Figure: {"value": 80, "unit": "km/h"}
